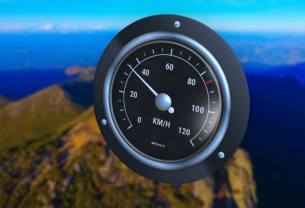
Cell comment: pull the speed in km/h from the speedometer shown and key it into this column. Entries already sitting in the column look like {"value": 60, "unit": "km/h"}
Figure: {"value": 35, "unit": "km/h"}
